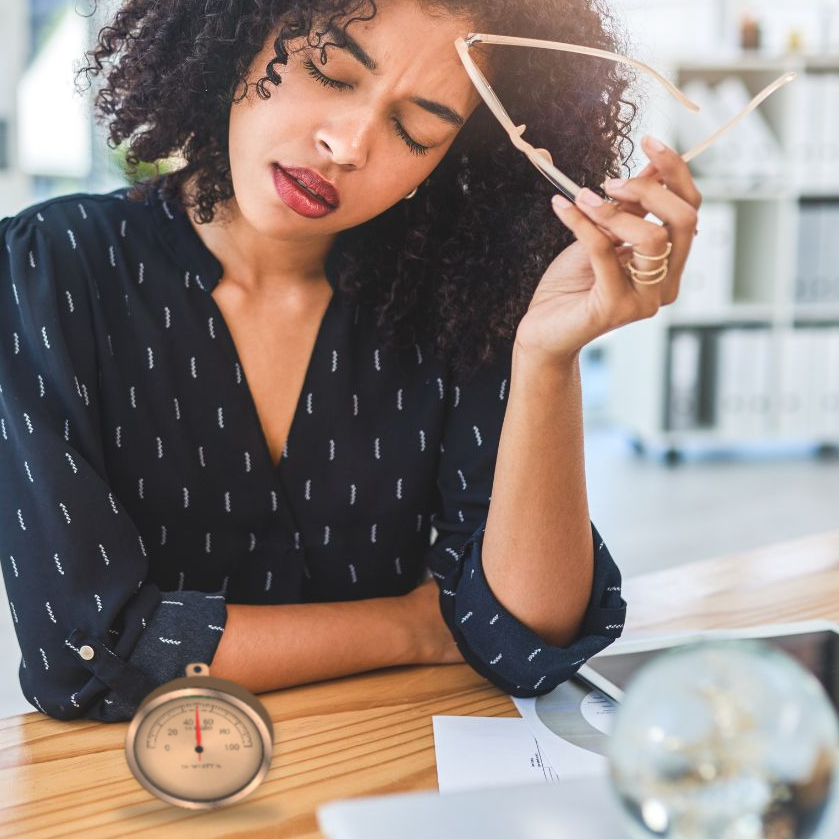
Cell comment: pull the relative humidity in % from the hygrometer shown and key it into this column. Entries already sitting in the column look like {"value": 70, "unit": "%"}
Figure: {"value": 50, "unit": "%"}
